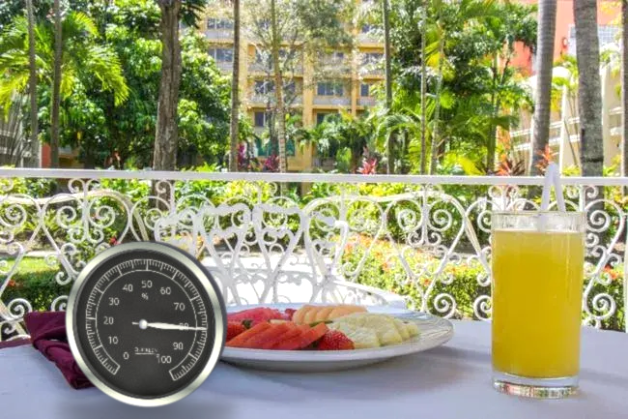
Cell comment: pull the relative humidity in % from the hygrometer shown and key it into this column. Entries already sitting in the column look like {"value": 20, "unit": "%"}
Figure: {"value": 80, "unit": "%"}
